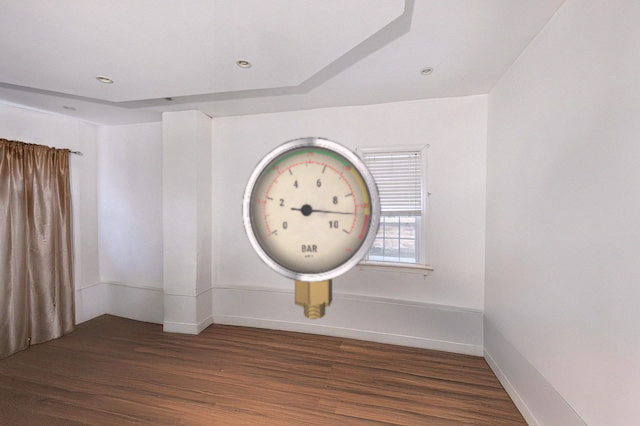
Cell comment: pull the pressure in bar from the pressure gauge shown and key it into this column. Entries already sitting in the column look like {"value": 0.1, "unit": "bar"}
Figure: {"value": 9, "unit": "bar"}
